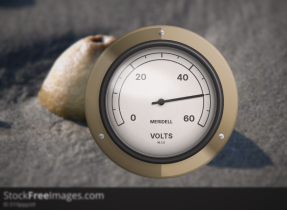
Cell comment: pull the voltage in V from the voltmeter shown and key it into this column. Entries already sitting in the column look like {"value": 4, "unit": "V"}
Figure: {"value": 50, "unit": "V"}
